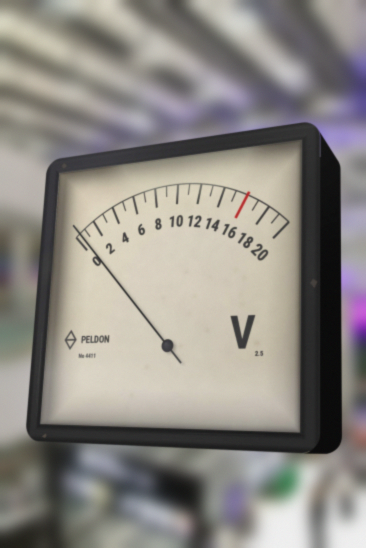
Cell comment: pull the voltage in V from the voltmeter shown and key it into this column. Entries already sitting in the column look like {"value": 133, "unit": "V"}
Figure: {"value": 0.5, "unit": "V"}
